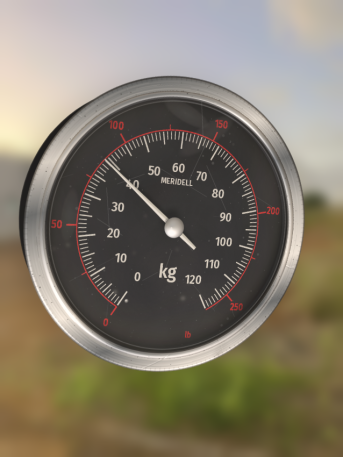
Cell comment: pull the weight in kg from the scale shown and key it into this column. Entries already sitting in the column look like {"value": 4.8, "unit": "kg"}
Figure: {"value": 39, "unit": "kg"}
